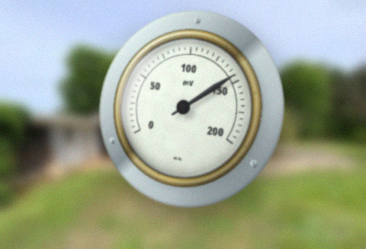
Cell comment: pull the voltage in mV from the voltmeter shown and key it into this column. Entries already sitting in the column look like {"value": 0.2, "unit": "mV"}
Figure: {"value": 145, "unit": "mV"}
